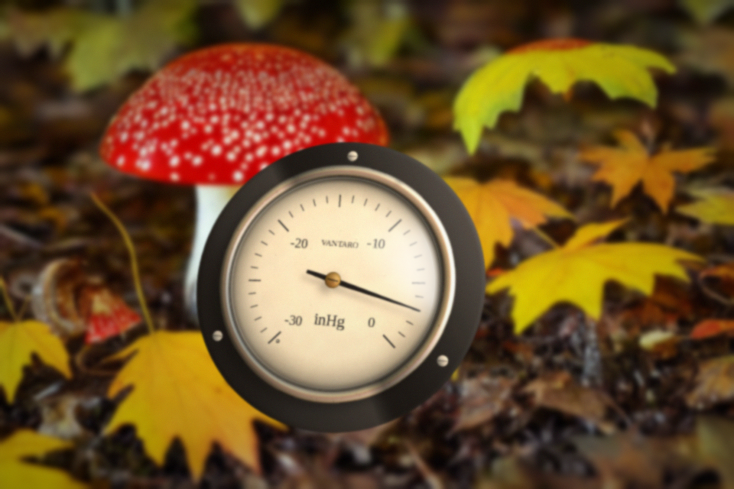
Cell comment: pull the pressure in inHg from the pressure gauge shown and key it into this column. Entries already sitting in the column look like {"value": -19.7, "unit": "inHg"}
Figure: {"value": -3, "unit": "inHg"}
